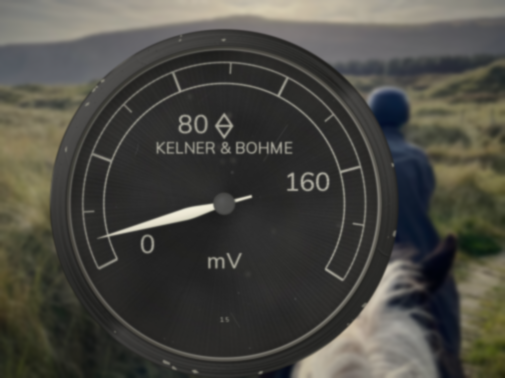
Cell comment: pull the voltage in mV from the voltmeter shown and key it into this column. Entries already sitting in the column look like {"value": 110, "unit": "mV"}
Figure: {"value": 10, "unit": "mV"}
